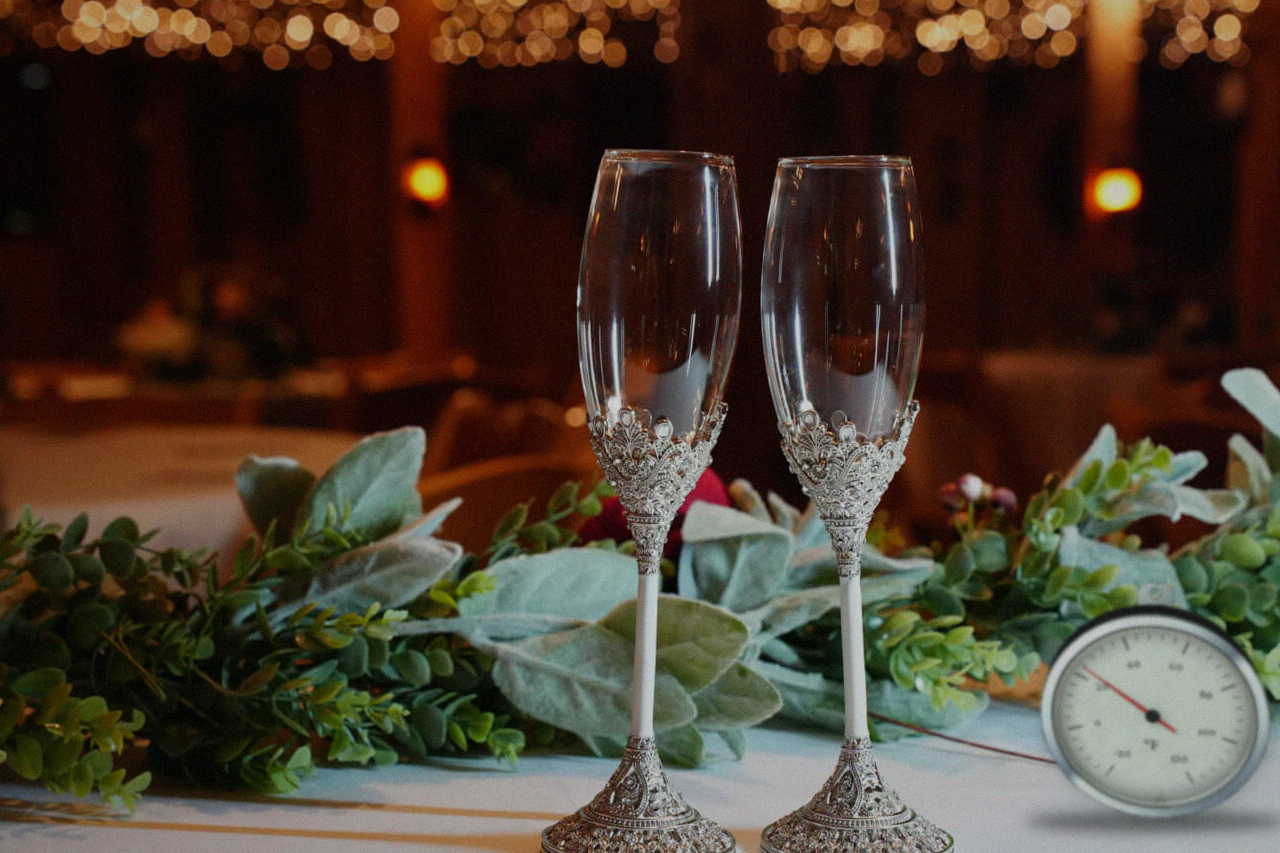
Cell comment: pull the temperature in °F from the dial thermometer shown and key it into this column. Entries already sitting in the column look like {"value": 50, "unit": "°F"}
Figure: {"value": 24, "unit": "°F"}
